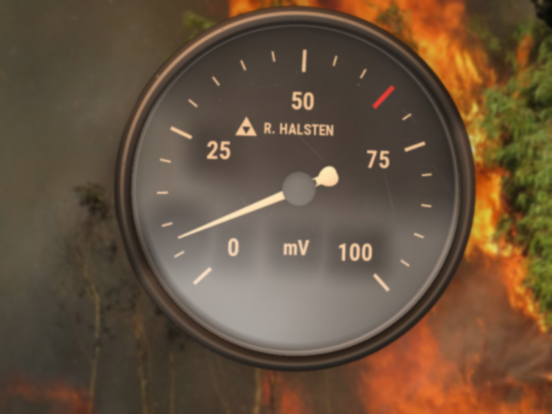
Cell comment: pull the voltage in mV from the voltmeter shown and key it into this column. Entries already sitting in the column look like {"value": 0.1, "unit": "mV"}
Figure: {"value": 7.5, "unit": "mV"}
